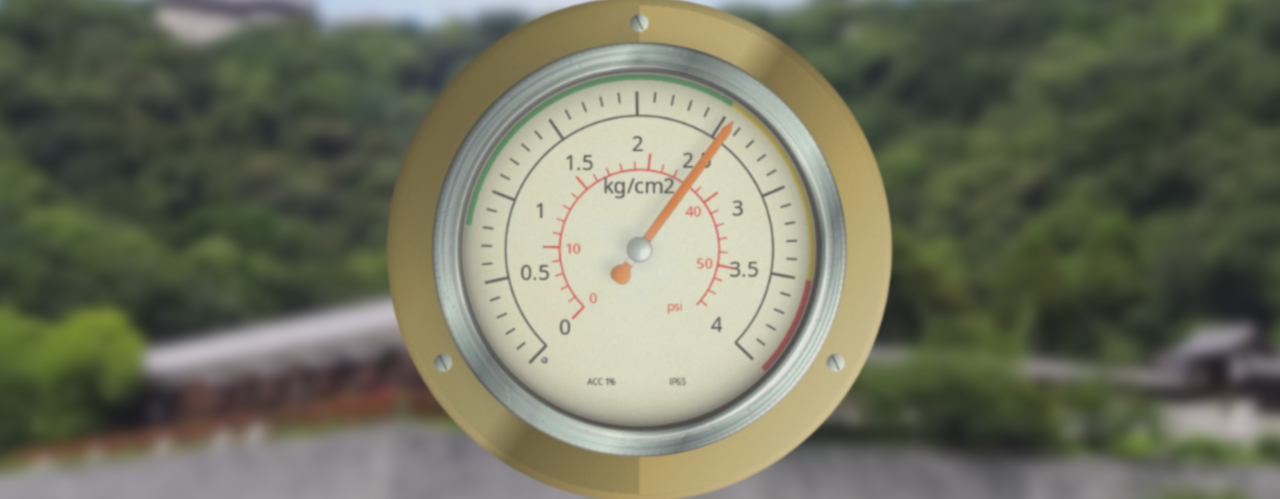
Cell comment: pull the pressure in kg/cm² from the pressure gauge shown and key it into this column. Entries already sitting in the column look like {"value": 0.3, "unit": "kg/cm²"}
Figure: {"value": 2.55, "unit": "kg/cm²"}
